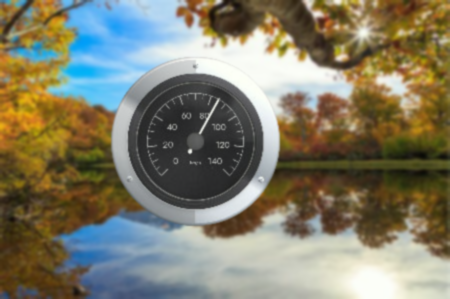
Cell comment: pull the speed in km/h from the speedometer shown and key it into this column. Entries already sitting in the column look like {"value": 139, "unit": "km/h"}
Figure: {"value": 85, "unit": "km/h"}
